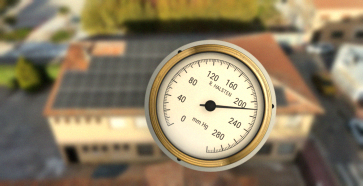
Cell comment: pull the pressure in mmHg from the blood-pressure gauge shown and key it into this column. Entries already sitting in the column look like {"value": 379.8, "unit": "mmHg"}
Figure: {"value": 210, "unit": "mmHg"}
